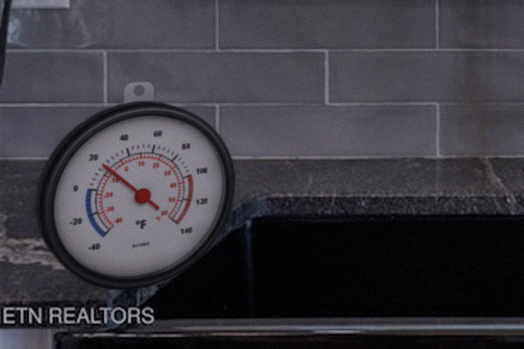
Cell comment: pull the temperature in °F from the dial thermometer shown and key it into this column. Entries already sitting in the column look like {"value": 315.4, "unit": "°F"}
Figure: {"value": 20, "unit": "°F"}
